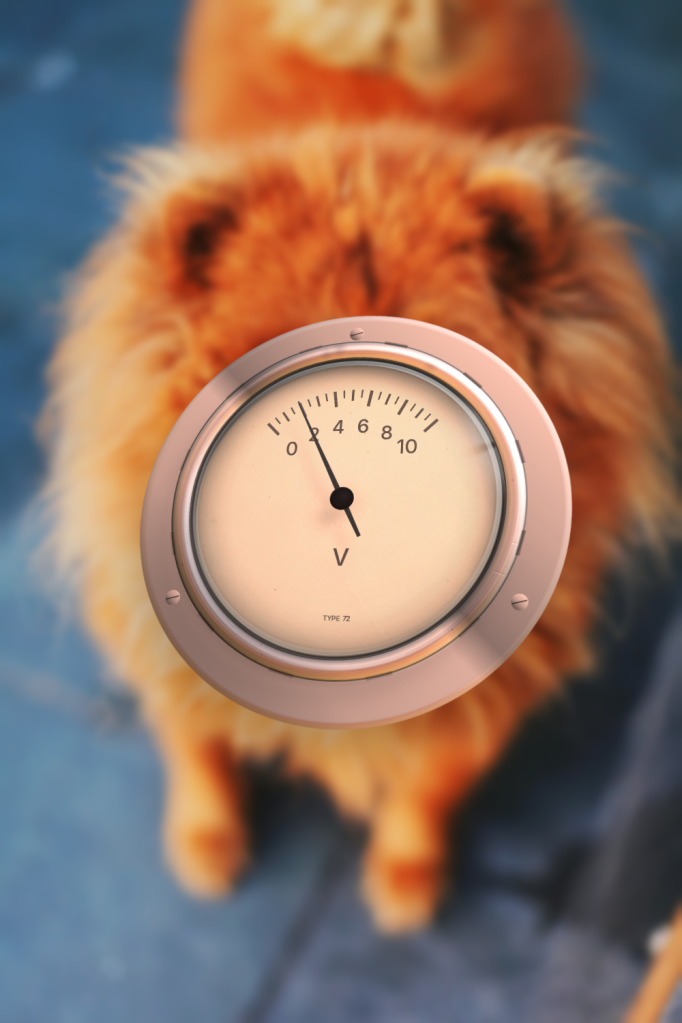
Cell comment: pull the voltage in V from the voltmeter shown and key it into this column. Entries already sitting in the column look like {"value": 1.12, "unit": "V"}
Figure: {"value": 2, "unit": "V"}
